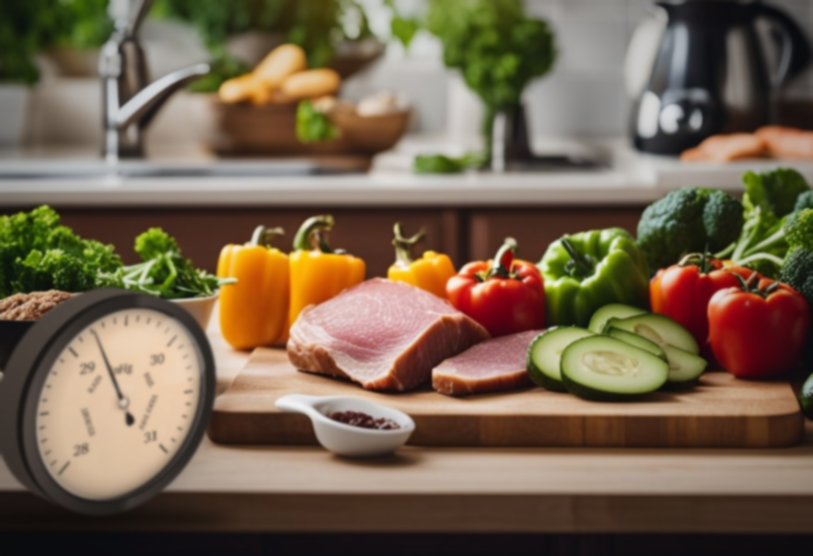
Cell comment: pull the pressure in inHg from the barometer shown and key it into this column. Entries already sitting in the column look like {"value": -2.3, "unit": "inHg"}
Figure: {"value": 29.2, "unit": "inHg"}
